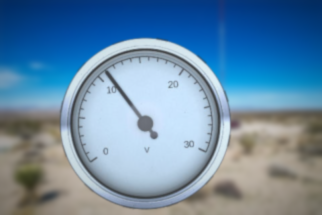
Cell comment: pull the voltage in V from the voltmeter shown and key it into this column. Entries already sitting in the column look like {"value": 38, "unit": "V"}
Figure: {"value": 11, "unit": "V"}
